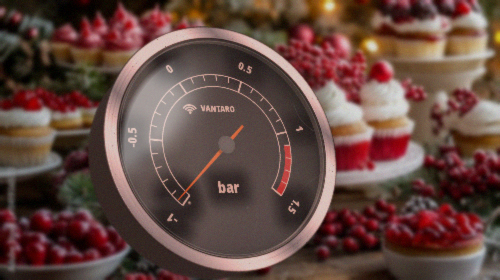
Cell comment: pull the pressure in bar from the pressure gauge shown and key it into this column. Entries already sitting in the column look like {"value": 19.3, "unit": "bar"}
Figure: {"value": -0.95, "unit": "bar"}
